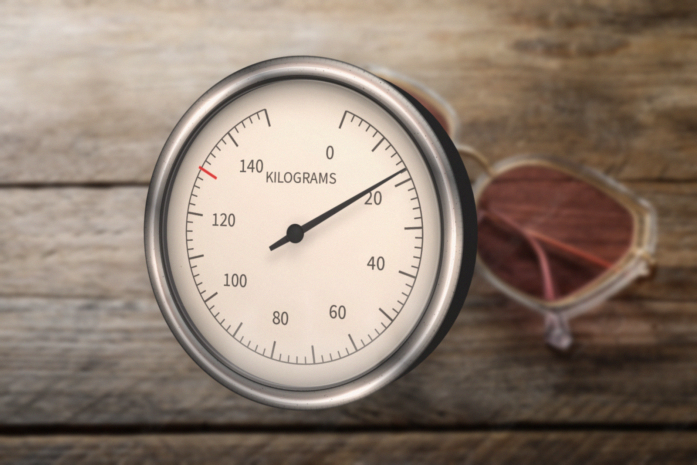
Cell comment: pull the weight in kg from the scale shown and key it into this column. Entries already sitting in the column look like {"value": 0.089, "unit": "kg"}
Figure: {"value": 18, "unit": "kg"}
